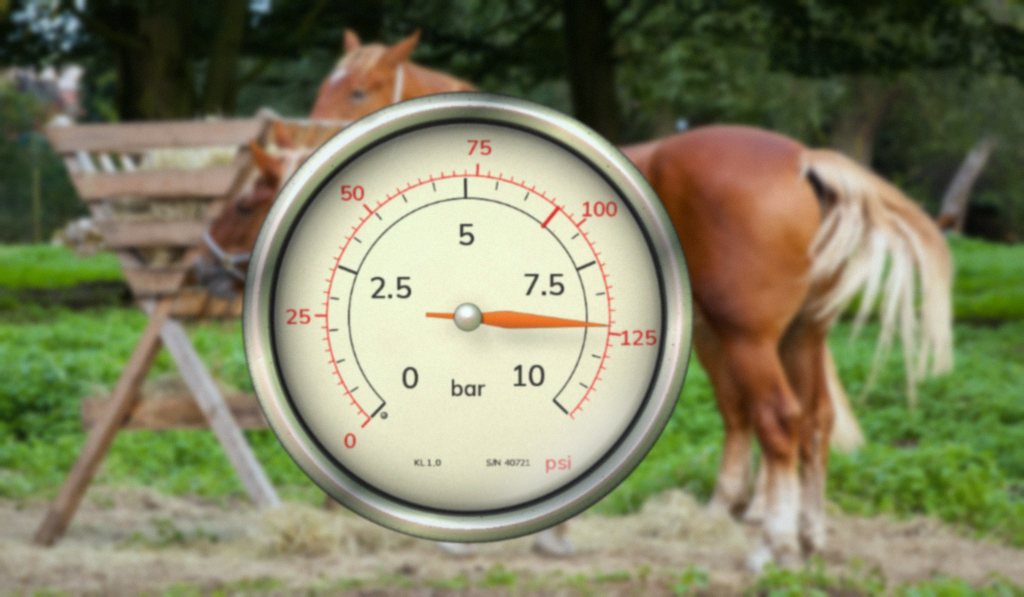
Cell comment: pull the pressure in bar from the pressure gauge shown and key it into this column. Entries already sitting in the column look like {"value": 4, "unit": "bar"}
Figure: {"value": 8.5, "unit": "bar"}
